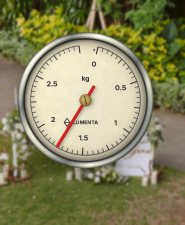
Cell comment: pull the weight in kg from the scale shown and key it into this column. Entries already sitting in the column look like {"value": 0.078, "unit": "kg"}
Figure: {"value": 1.75, "unit": "kg"}
